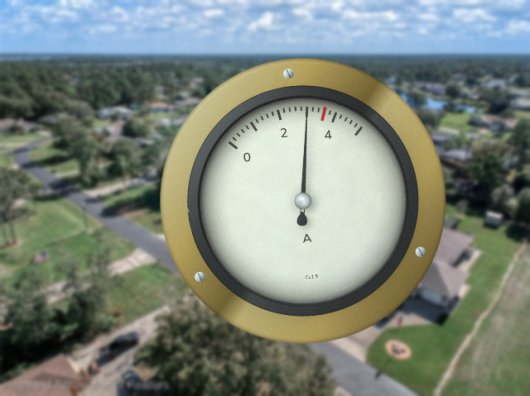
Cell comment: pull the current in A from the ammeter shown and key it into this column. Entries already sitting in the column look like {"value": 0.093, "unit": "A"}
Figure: {"value": 3, "unit": "A"}
